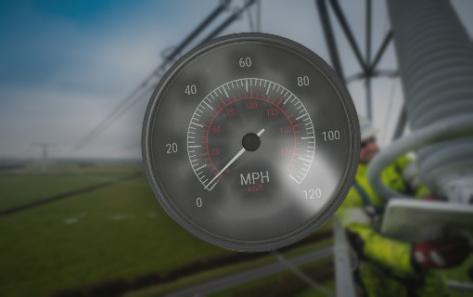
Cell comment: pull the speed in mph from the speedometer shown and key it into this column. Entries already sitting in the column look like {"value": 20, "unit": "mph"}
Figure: {"value": 2, "unit": "mph"}
